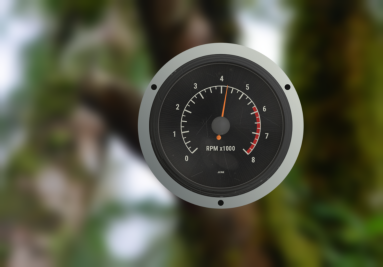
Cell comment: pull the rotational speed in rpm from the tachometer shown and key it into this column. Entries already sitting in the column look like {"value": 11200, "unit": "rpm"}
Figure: {"value": 4250, "unit": "rpm"}
